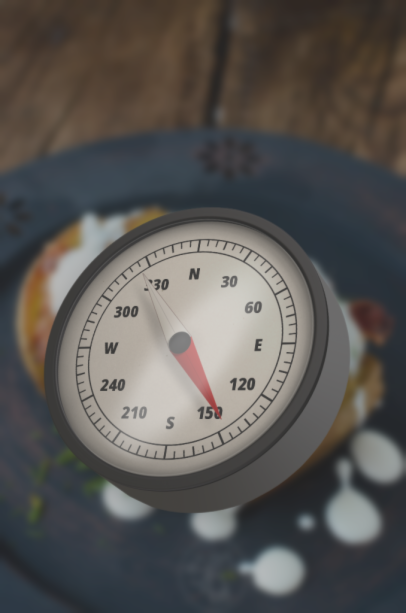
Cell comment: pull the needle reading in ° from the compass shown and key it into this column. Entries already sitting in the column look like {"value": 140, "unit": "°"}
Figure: {"value": 145, "unit": "°"}
